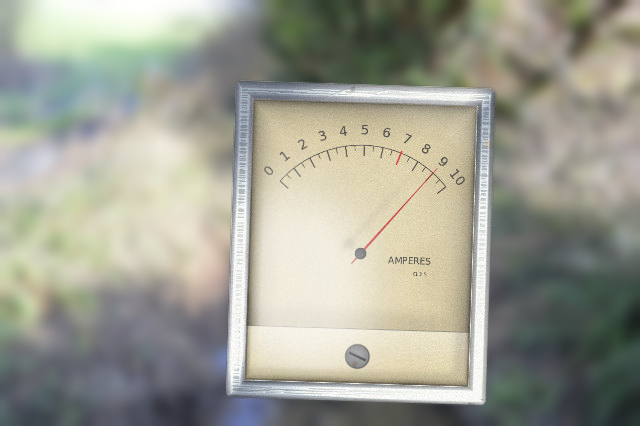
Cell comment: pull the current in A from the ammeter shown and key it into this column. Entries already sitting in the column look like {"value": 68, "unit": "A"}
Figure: {"value": 9, "unit": "A"}
